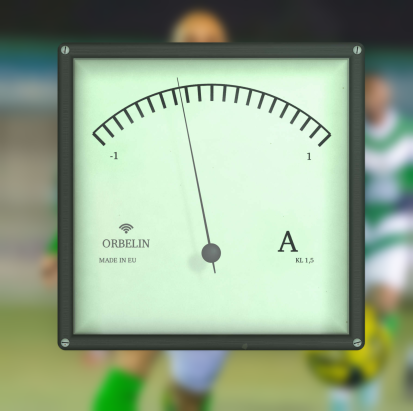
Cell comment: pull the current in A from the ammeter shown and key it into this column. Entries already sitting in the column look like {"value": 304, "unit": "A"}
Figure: {"value": -0.25, "unit": "A"}
